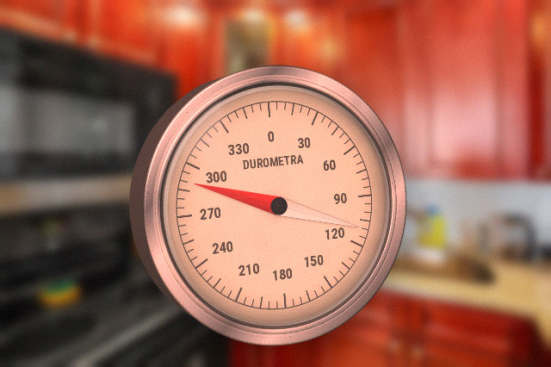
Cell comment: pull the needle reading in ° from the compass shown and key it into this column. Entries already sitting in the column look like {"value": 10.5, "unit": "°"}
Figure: {"value": 290, "unit": "°"}
